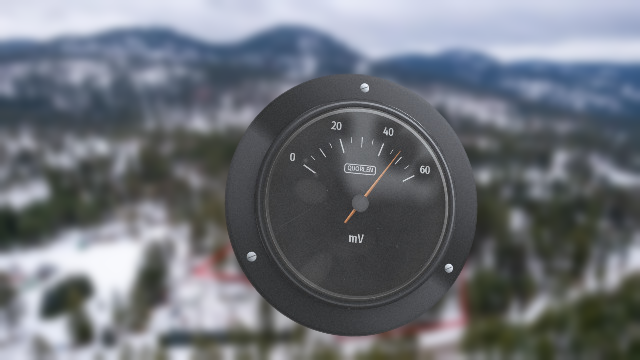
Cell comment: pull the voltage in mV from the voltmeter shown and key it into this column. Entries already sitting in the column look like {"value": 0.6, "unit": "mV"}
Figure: {"value": 47.5, "unit": "mV"}
